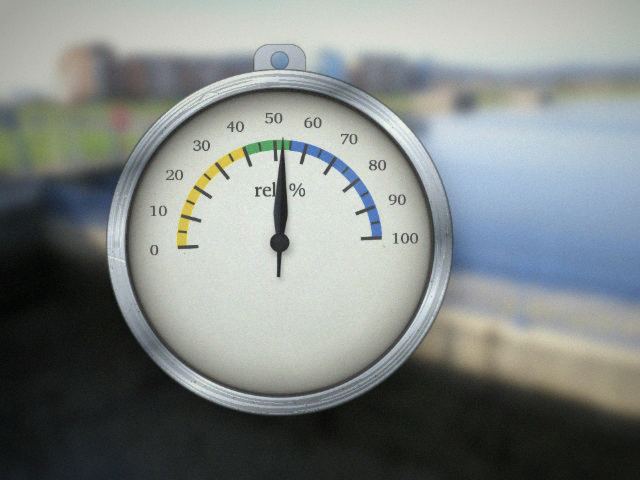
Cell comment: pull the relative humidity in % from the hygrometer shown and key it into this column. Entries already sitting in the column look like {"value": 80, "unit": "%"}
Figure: {"value": 52.5, "unit": "%"}
